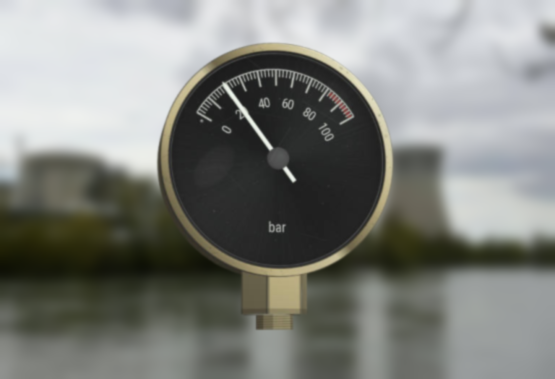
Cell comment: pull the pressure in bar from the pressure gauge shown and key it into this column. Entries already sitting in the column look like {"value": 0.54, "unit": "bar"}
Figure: {"value": 20, "unit": "bar"}
